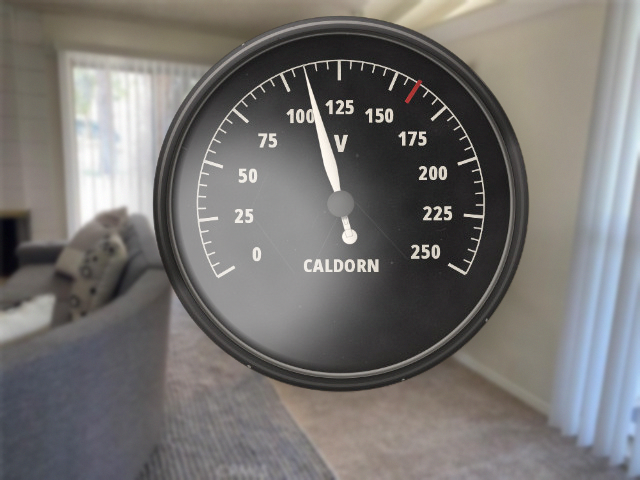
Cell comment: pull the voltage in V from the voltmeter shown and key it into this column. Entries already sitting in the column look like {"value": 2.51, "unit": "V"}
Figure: {"value": 110, "unit": "V"}
